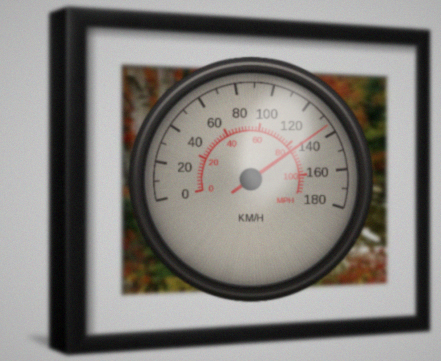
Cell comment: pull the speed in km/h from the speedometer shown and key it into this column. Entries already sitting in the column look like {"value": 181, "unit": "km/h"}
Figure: {"value": 135, "unit": "km/h"}
